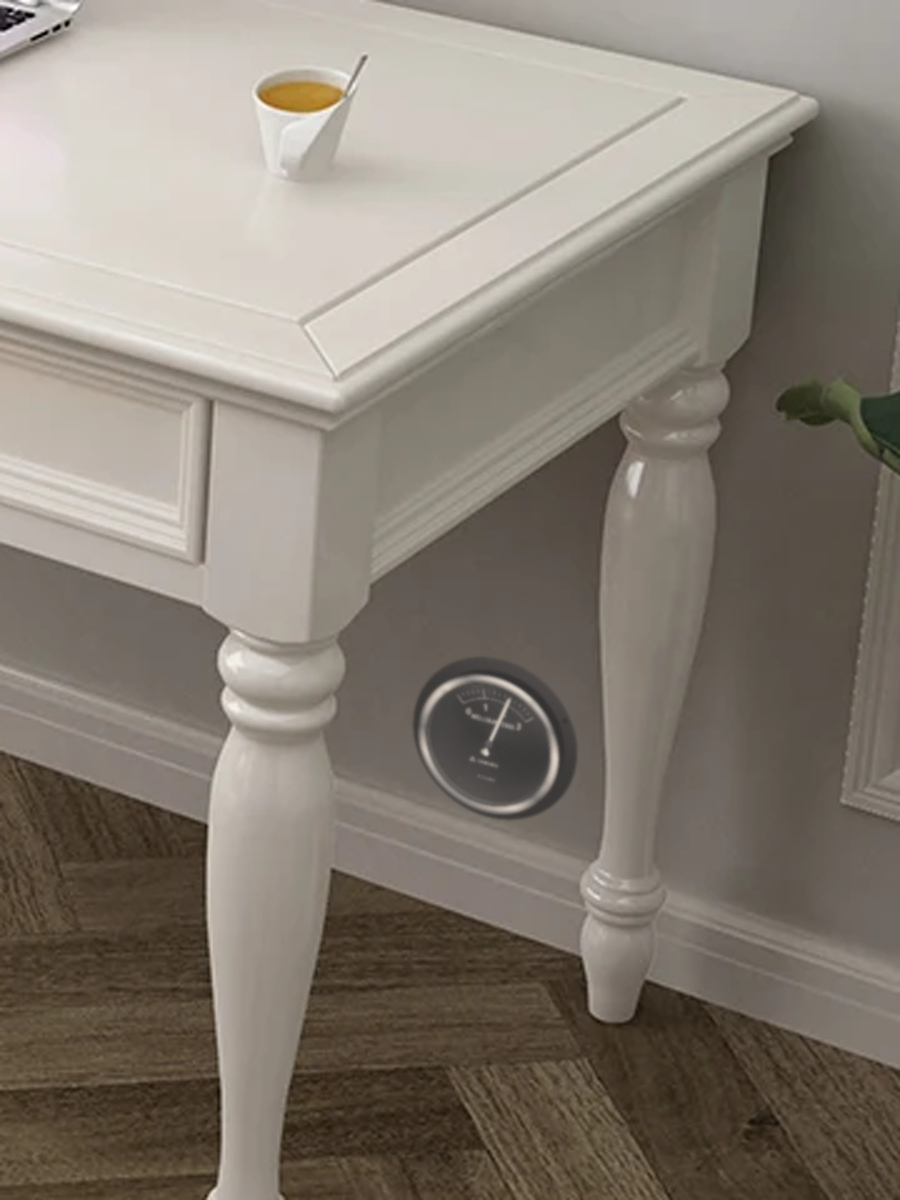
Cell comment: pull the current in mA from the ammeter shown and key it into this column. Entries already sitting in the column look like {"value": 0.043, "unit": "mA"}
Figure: {"value": 2, "unit": "mA"}
